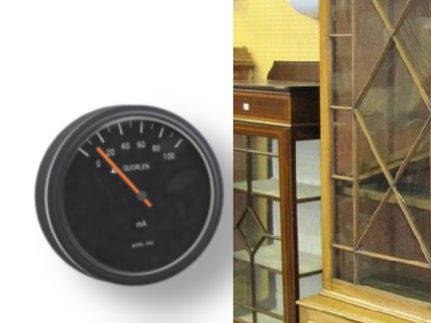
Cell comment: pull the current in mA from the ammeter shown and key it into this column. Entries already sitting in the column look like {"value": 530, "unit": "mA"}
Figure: {"value": 10, "unit": "mA"}
